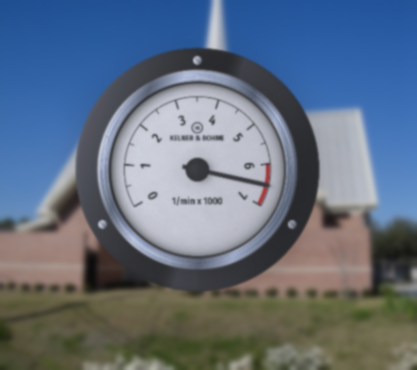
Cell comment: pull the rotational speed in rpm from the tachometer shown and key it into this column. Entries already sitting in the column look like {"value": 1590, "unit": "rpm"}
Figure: {"value": 6500, "unit": "rpm"}
